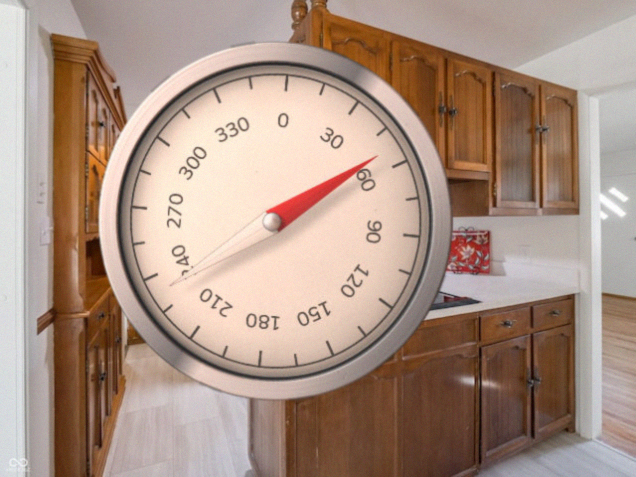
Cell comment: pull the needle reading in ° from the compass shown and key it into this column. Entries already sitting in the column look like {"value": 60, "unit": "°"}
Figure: {"value": 52.5, "unit": "°"}
